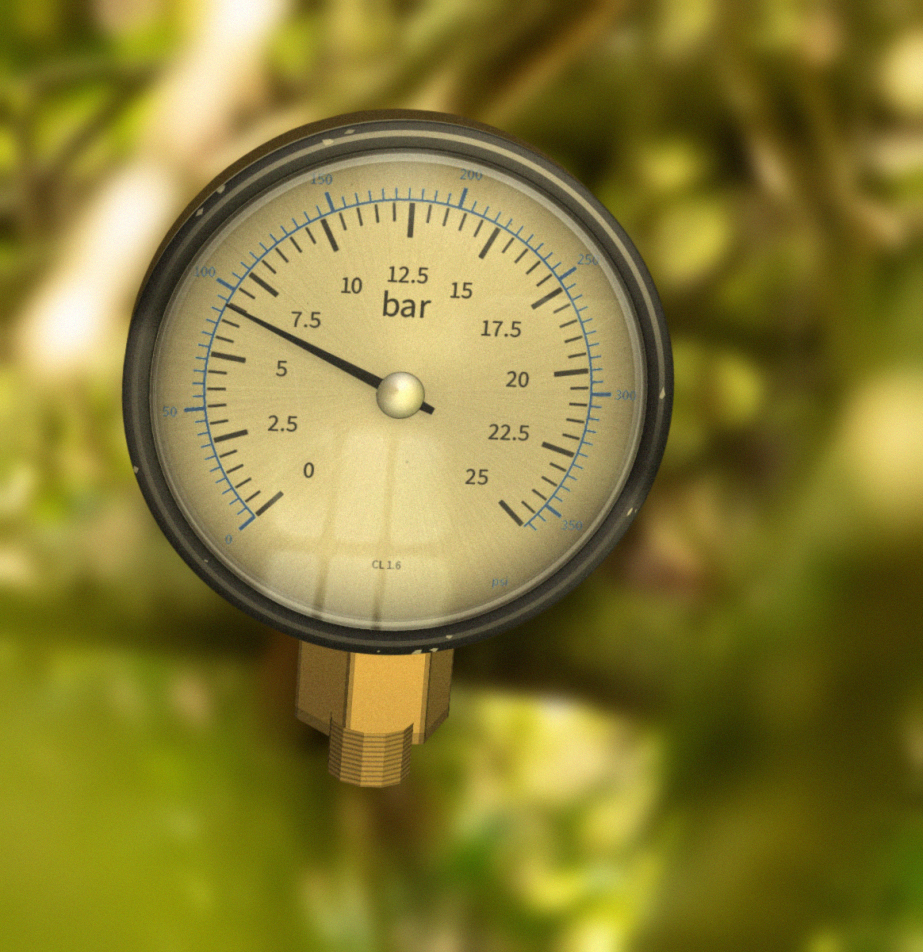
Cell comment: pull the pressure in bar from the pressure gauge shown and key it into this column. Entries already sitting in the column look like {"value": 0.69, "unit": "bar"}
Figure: {"value": 6.5, "unit": "bar"}
